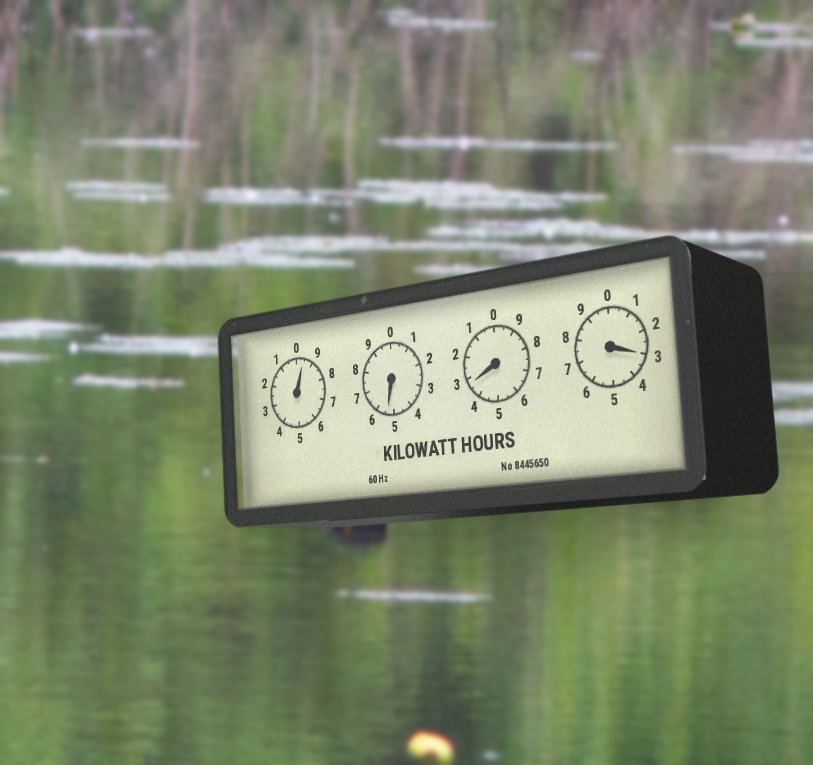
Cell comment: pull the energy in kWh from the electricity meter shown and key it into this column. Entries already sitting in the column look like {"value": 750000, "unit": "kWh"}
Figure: {"value": 9533, "unit": "kWh"}
